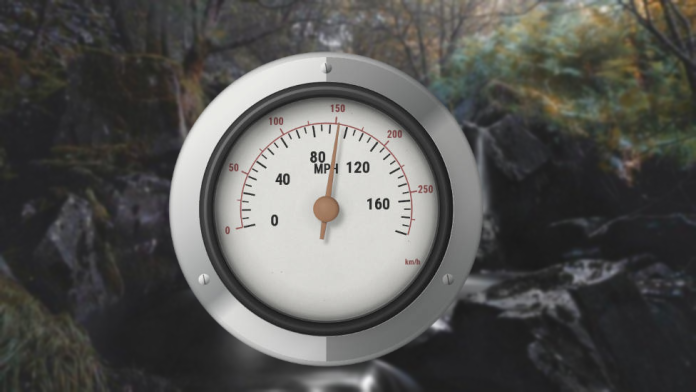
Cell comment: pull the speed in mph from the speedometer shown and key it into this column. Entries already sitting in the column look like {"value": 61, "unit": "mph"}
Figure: {"value": 95, "unit": "mph"}
